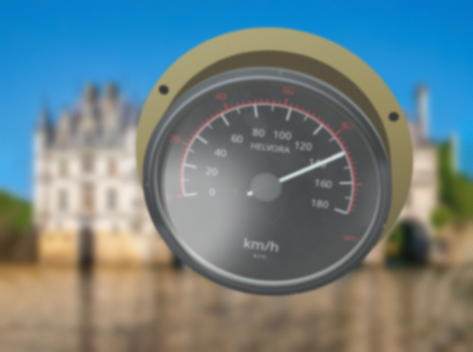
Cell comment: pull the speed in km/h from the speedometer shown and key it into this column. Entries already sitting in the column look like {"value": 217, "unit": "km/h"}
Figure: {"value": 140, "unit": "km/h"}
